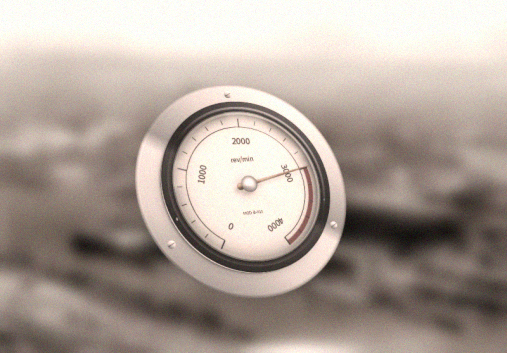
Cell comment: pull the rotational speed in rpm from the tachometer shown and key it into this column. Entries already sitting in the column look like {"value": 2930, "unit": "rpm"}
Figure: {"value": 3000, "unit": "rpm"}
